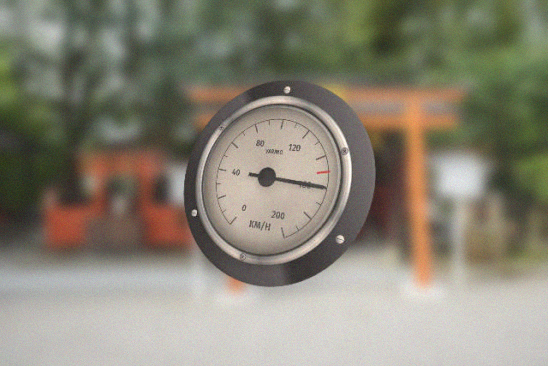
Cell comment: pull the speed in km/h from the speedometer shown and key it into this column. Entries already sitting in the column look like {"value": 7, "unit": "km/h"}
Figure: {"value": 160, "unit": "km/h"}
